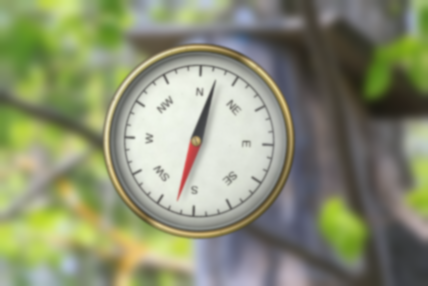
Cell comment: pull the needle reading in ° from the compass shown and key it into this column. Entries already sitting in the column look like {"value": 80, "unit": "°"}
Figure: {"value": 195, "unit": "°"}
